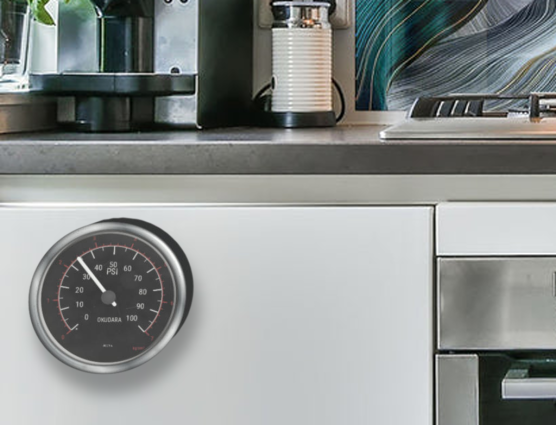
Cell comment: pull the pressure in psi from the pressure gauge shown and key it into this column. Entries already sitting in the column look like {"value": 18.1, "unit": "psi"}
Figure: {"value": 35, "unit": "psi"}
